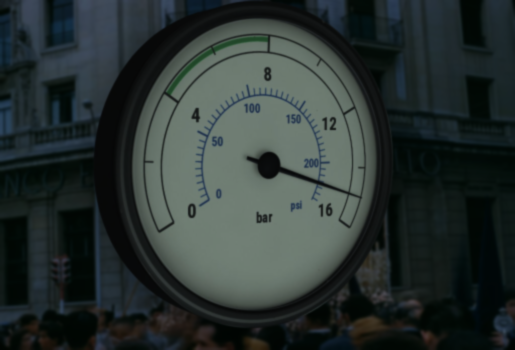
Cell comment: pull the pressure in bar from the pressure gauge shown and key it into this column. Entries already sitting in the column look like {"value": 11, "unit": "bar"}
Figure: {"value": 15, "unit": "bar"}
